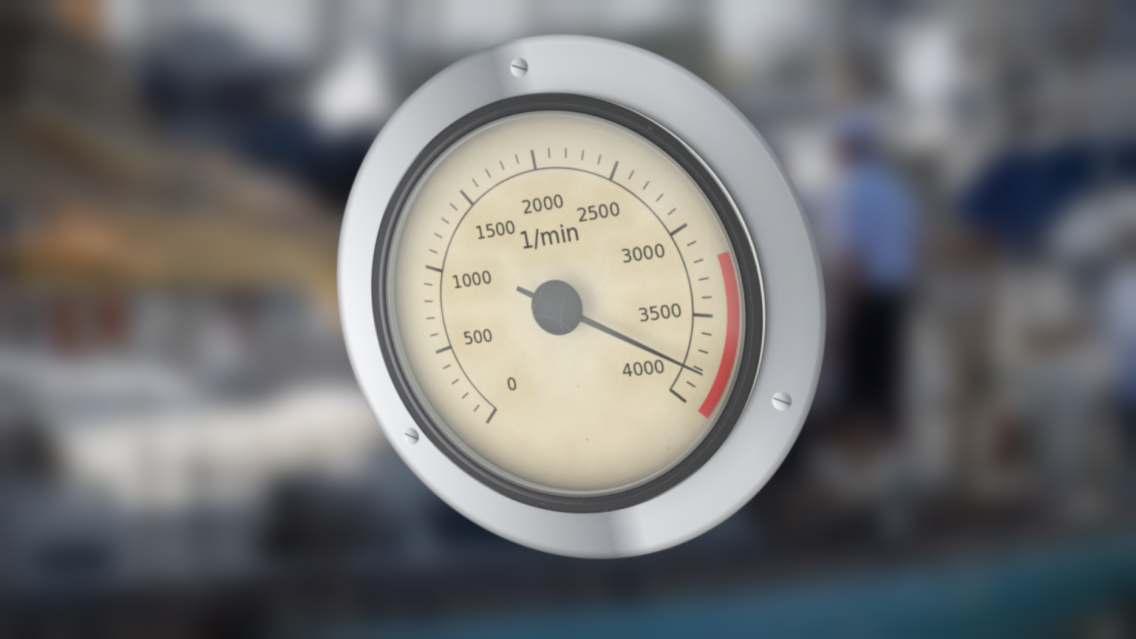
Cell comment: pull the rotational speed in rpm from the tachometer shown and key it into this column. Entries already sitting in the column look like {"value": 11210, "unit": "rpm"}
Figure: {"value": 3800, "unit": "rpm"}
